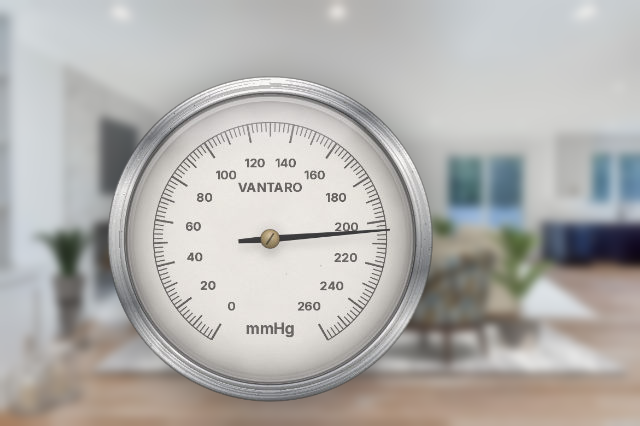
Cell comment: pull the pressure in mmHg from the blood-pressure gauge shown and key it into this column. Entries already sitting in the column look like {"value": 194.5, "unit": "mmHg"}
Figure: {"value": 204, "unit": "mmHg"}
